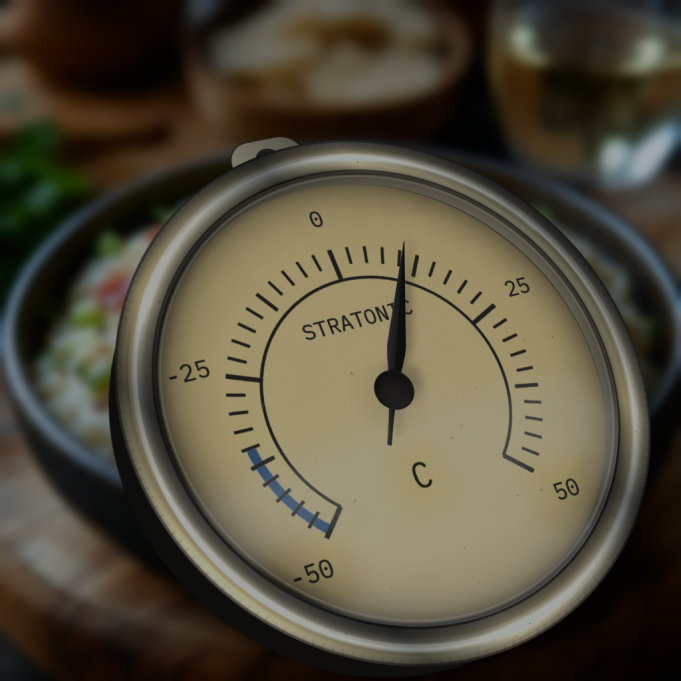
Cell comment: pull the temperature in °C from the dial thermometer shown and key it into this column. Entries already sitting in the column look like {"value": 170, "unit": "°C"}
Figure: {"value": 10, "unit": "°C"}
